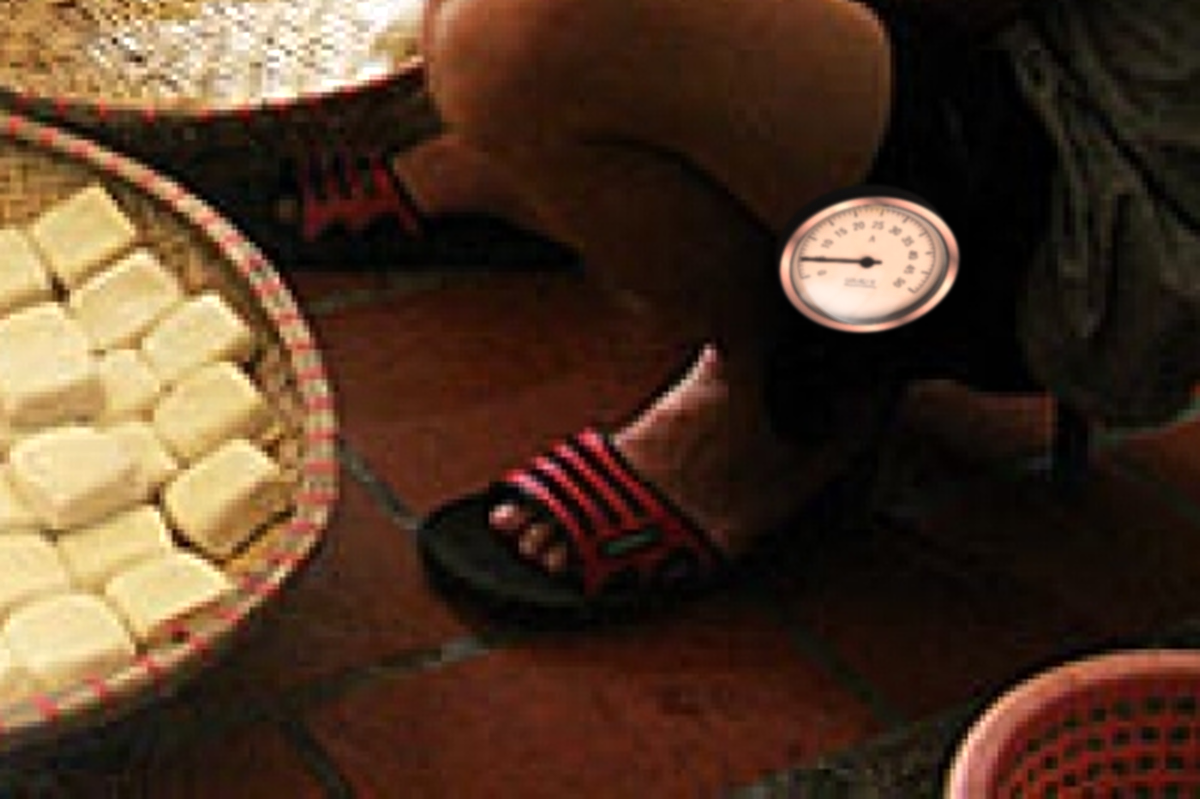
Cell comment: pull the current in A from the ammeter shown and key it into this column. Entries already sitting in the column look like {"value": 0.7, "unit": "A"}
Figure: {"value": 5, "unit": "A"}
